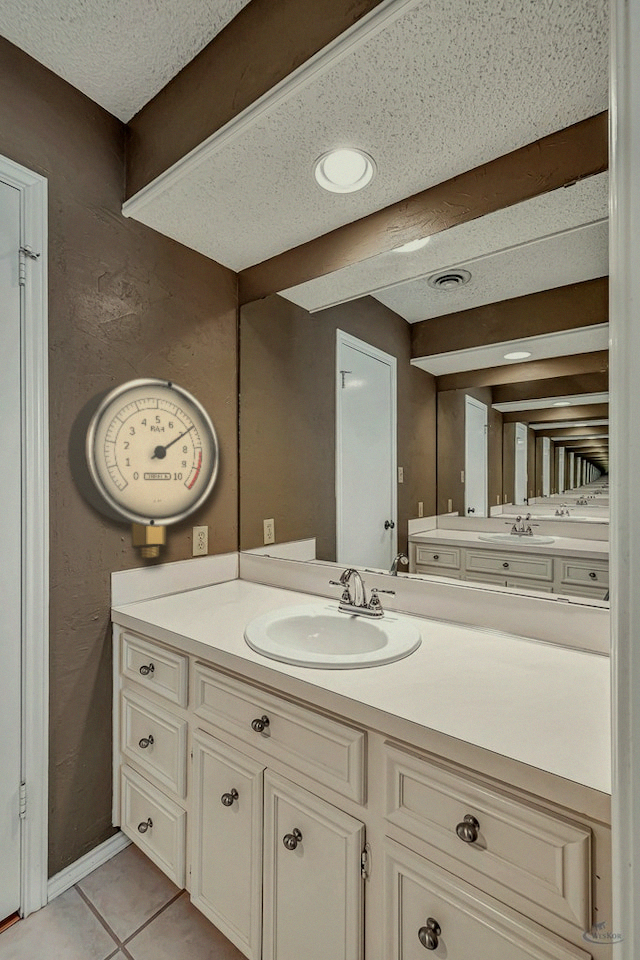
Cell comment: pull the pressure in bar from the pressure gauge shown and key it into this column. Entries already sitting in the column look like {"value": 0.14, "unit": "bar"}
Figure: {"value": 7, "unit": "bar"}
